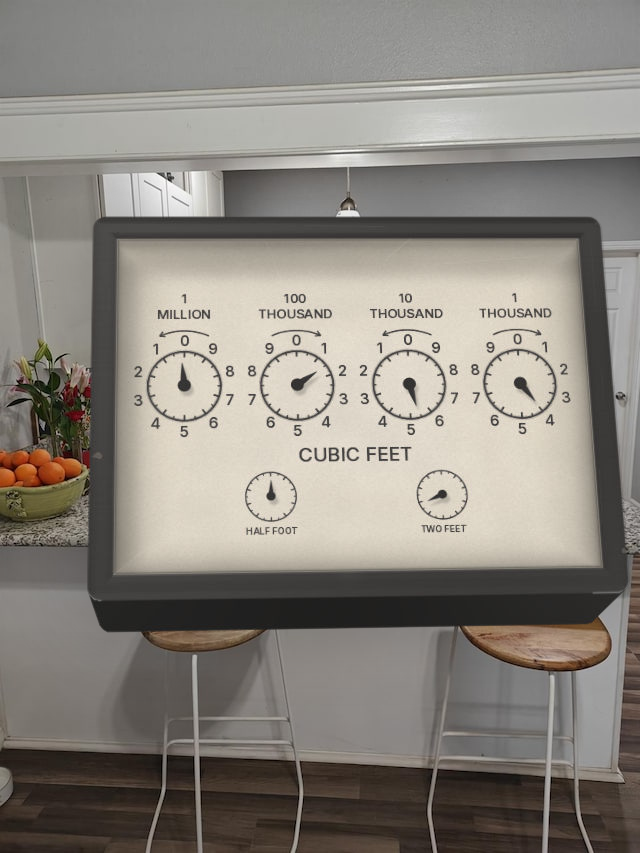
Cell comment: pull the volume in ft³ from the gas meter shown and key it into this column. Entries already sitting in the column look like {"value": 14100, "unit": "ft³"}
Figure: {"value": 15400, "unit": "ft³"}
